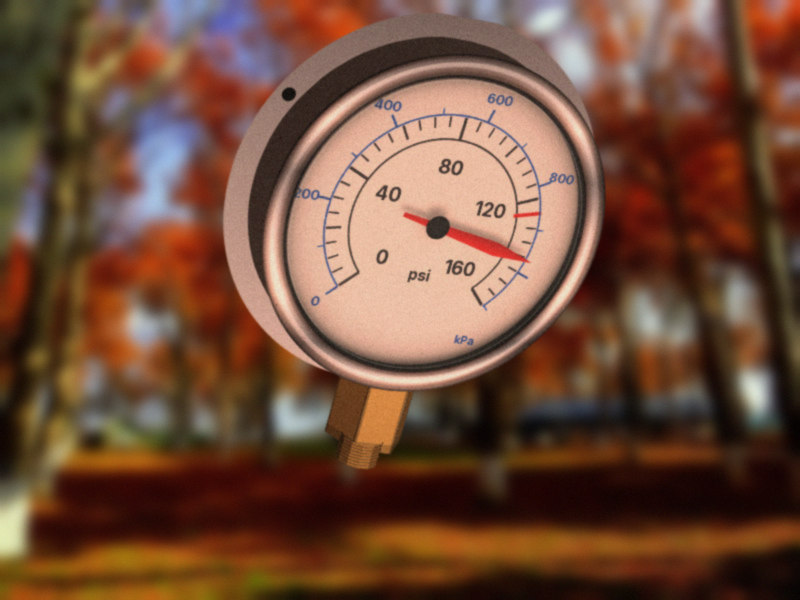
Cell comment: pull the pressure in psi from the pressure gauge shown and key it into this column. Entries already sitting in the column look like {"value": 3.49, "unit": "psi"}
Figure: {"value": 140, "unit": "psi"}
